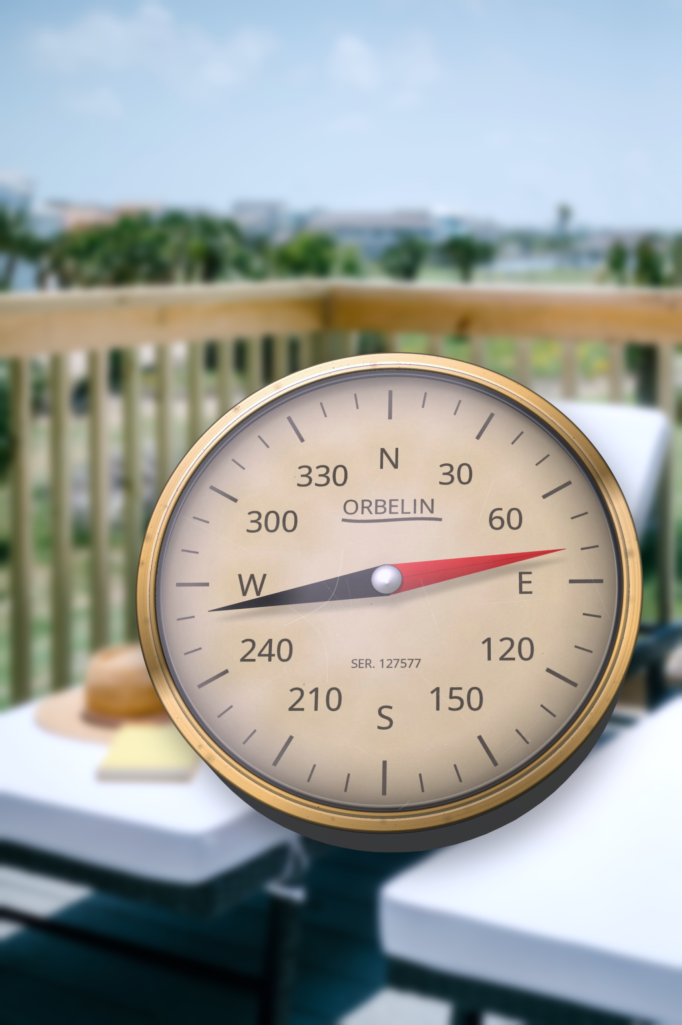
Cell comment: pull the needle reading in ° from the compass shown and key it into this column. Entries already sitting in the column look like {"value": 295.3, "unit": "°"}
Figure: {"value": 80, "unit": "°"}
